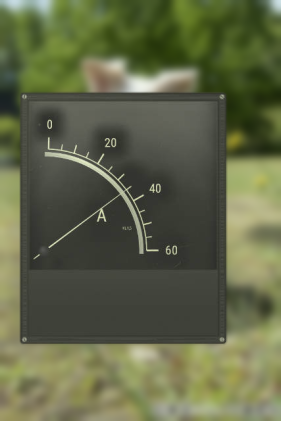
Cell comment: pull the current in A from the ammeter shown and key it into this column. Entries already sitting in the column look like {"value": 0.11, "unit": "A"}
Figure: {"value": 35, "unit": "A"}
